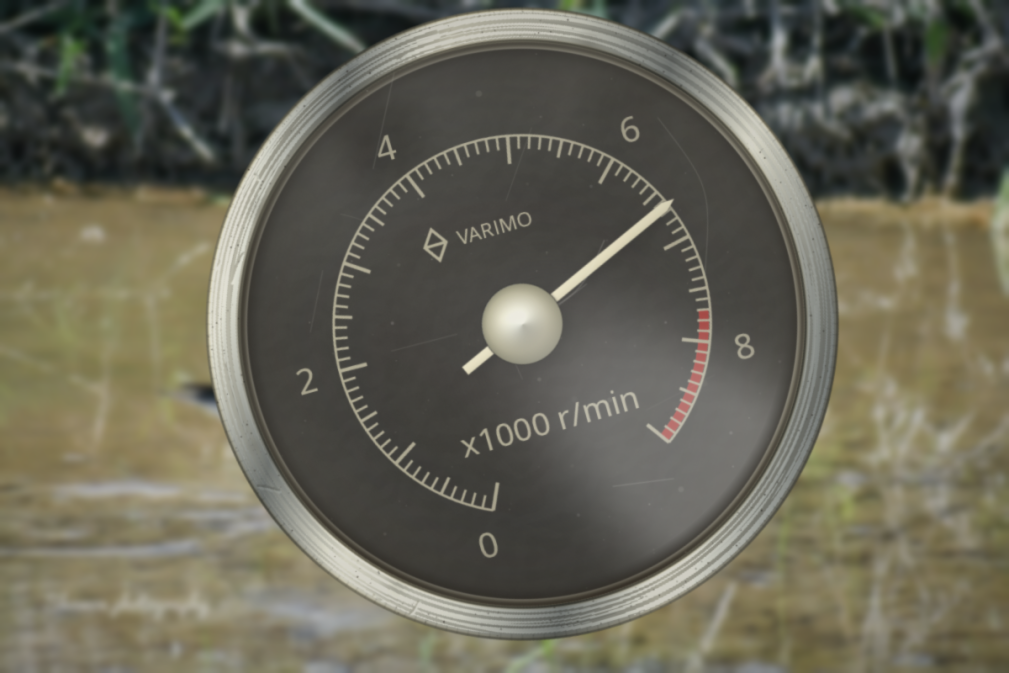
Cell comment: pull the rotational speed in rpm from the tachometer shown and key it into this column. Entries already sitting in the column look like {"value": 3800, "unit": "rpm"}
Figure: {"value": 6650, "unit": "rpm"}
